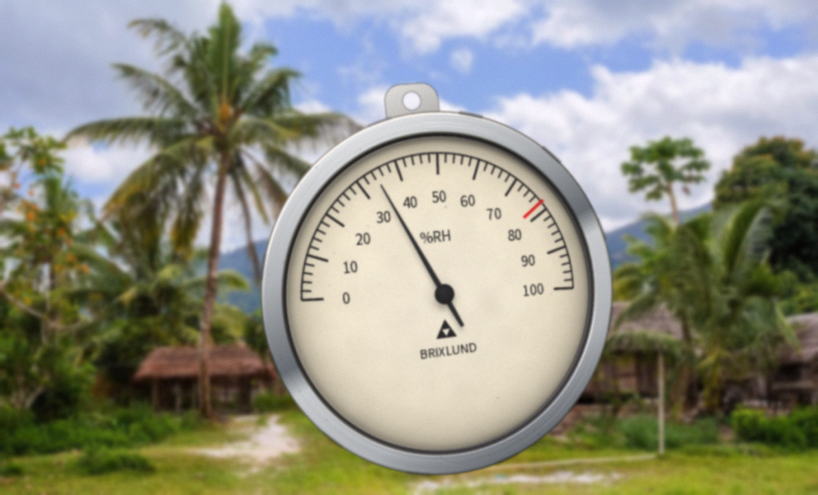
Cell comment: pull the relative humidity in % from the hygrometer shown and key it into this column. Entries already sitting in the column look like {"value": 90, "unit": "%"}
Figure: {"value": 34, "unit": "%"}
